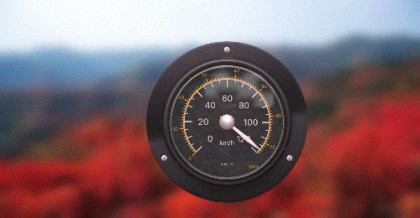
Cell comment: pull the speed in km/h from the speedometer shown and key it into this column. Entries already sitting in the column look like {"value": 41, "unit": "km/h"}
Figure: {"value": 117.5, "unit": "km/h"}
